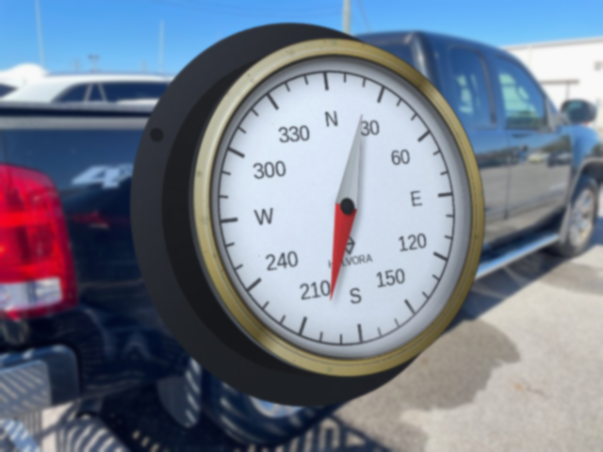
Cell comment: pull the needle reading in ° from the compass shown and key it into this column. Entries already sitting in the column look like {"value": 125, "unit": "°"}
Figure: {"value": 200, "unit": "°"}
